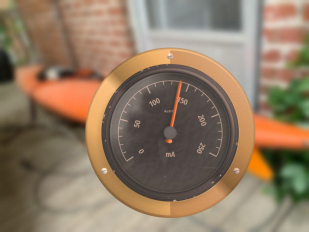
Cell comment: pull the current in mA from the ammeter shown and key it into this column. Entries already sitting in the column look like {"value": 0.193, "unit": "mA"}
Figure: {"value": 140, "unit": "mA"}
